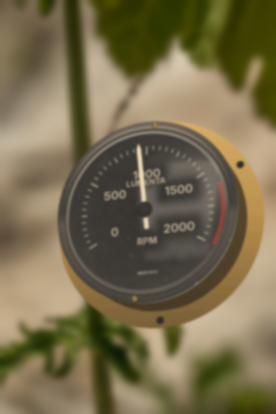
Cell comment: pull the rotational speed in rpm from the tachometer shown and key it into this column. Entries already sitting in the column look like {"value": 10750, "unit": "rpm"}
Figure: {"value": 950, "unit": "rpm"}
